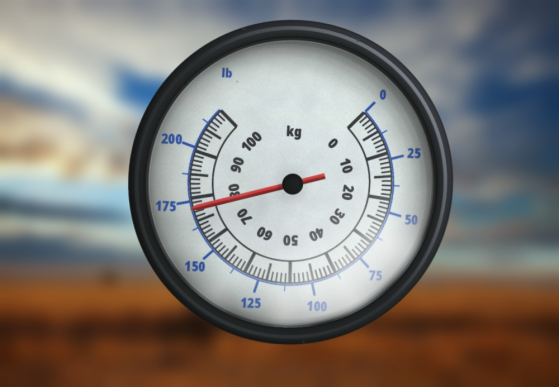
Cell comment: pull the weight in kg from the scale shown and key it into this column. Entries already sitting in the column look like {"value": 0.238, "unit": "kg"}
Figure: {"value": 78, "unit": "kg"}
